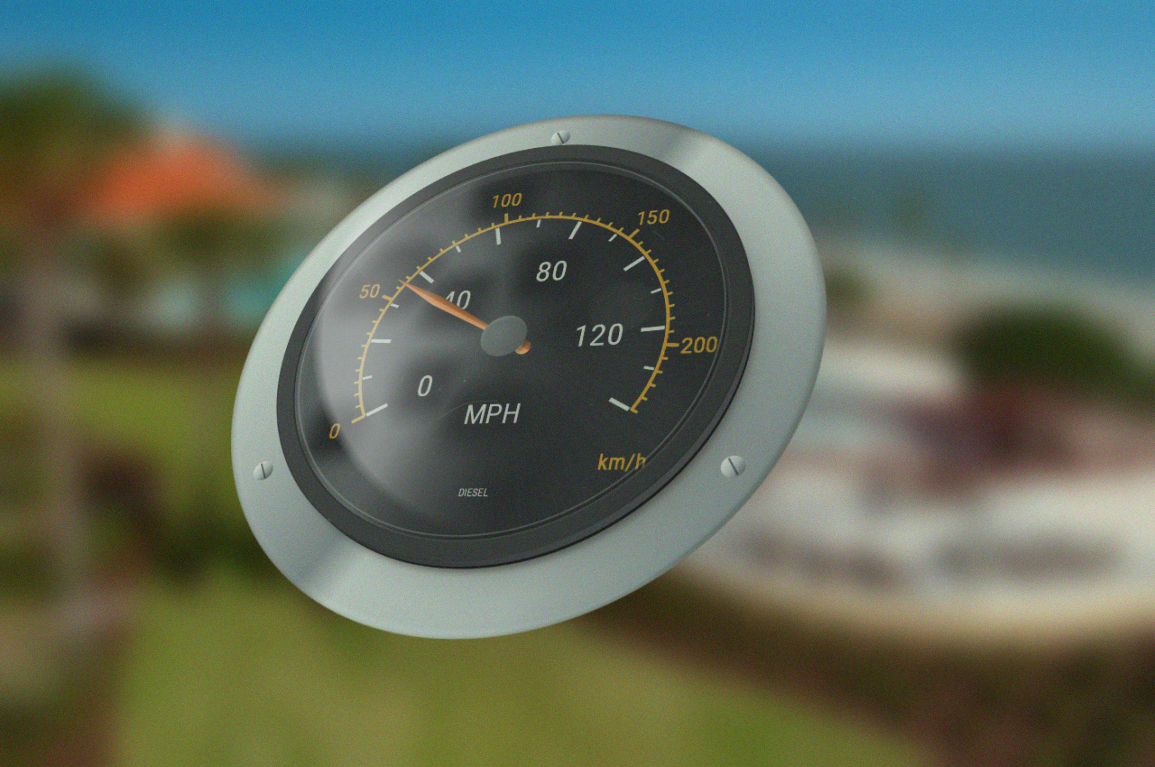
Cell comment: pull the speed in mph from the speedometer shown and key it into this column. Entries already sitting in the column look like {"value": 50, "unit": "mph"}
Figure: {"value": 35, "unit": "mph"}
